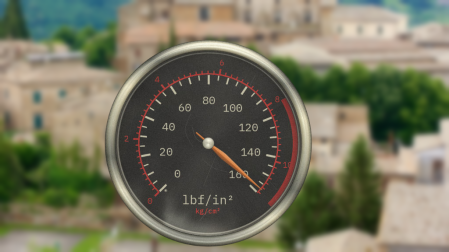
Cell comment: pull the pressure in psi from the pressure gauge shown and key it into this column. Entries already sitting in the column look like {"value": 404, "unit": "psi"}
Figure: {"value": 157.5, "unit": "psi"}
